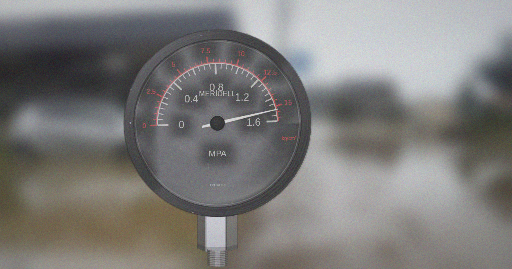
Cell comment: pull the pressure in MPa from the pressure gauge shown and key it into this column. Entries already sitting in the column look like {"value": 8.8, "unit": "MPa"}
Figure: {"value": 1.5, "unit": "MPa"}
